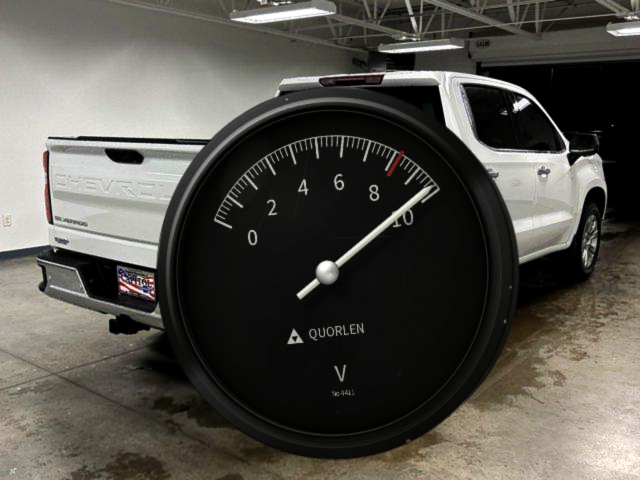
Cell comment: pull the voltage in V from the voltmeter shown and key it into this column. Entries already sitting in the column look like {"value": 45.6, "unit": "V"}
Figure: {"value": 9.8, "unit": "V"}
